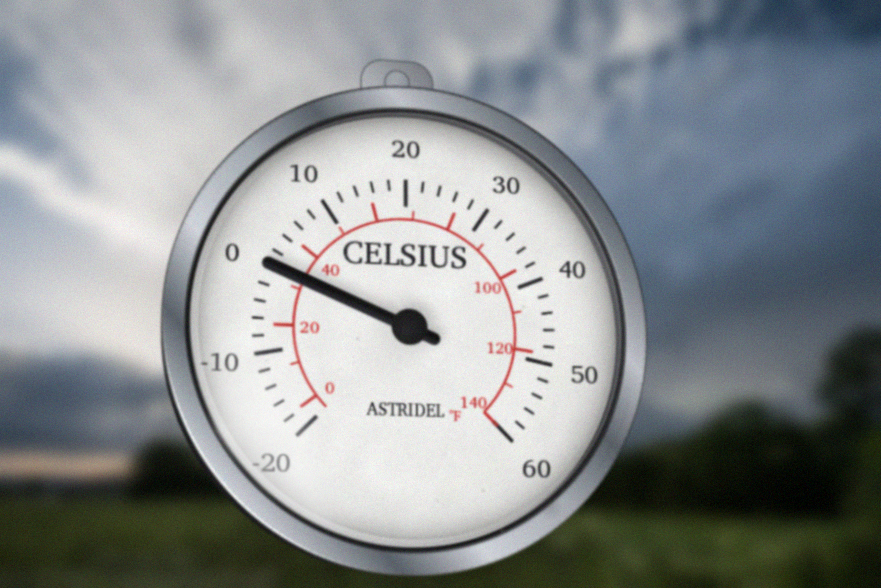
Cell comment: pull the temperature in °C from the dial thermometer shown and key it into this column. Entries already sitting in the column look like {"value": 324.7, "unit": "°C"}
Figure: {"value": 0, "unit": "°C"}
